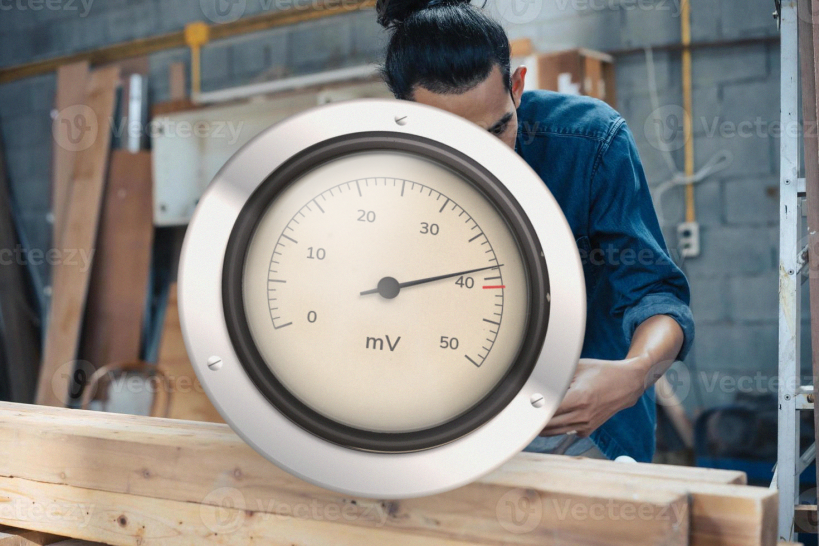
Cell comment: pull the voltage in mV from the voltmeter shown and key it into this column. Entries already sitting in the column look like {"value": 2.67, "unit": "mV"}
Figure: {"value": 39, "unit": "mV"}
